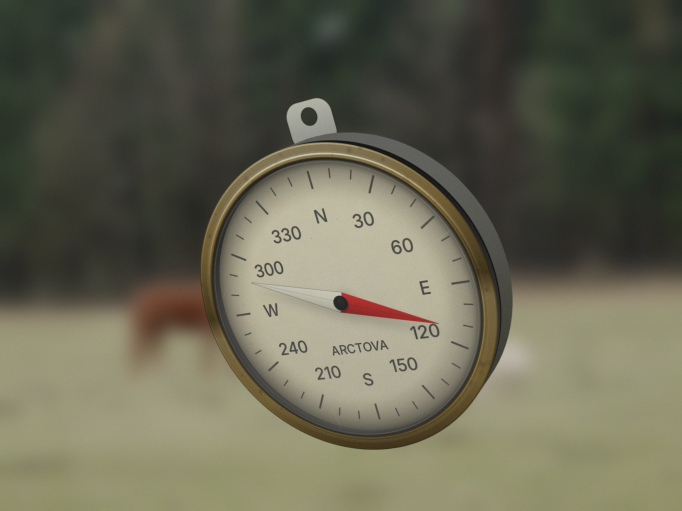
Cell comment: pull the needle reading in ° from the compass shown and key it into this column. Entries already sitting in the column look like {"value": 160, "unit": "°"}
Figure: {"value": 110, "unit": "°"}
